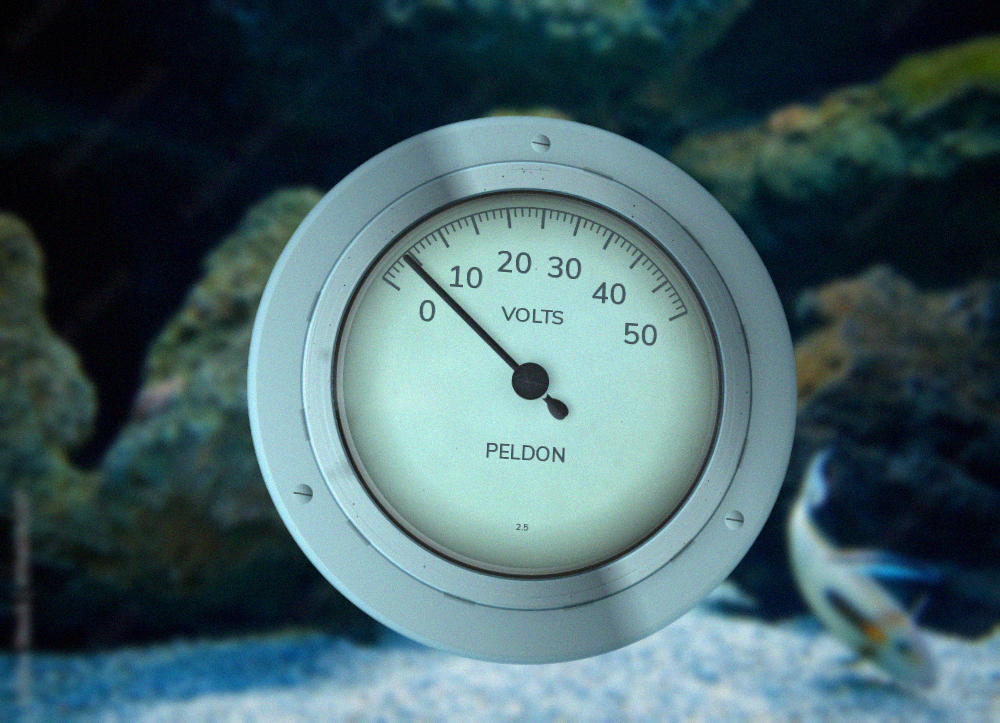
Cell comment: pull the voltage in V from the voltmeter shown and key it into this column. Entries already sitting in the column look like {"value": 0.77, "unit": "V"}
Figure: {"value": 4, "unit": "V"}
